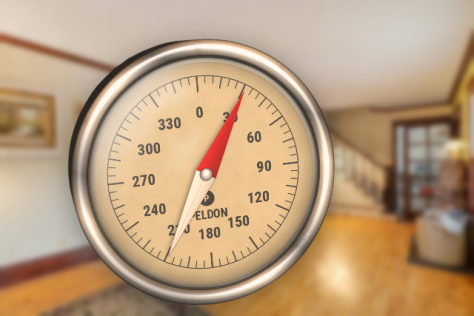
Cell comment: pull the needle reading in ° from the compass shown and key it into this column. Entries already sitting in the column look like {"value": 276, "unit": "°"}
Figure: {"value": 30, "unit": "°"}
